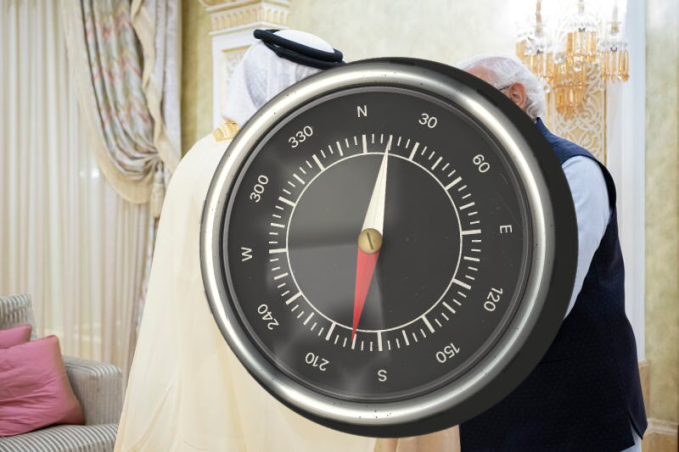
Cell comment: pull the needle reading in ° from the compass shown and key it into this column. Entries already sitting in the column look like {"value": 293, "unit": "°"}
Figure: {"value": 195, "unit": "°"}
